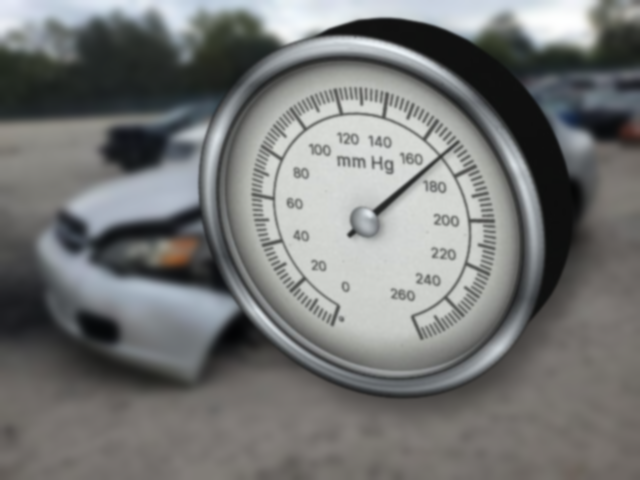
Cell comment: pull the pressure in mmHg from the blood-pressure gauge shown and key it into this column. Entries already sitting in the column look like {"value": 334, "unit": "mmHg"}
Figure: {"value": 170, "unit": "mmHg"}
